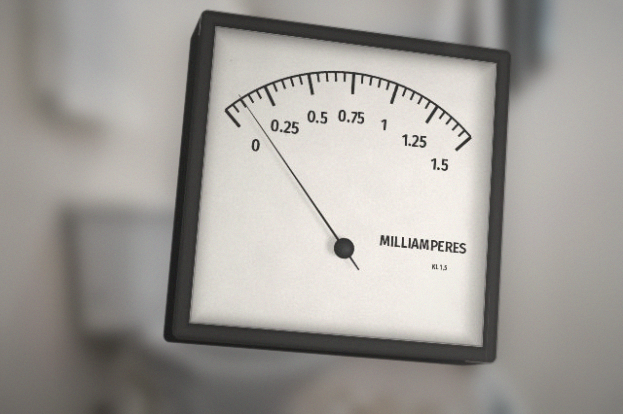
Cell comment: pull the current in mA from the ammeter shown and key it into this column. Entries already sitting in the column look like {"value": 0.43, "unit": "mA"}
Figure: {"value": 0.1, "unit": "mA"}
